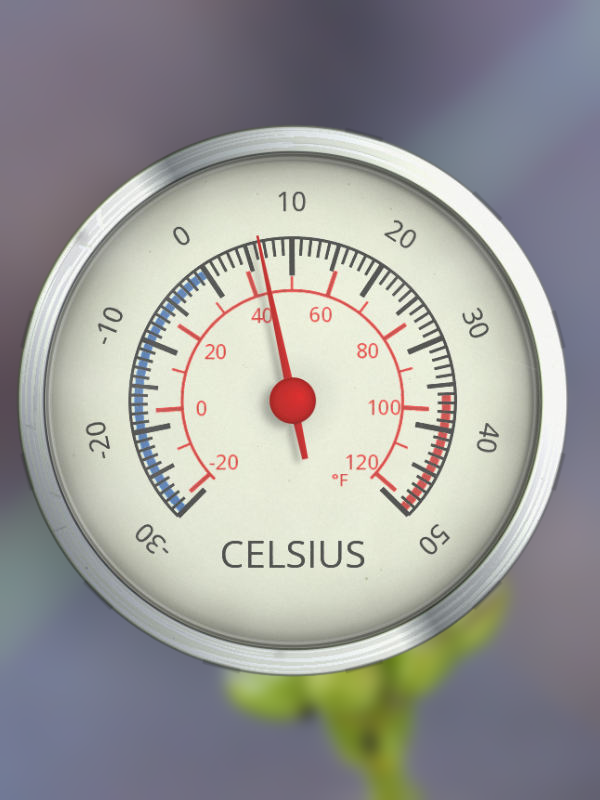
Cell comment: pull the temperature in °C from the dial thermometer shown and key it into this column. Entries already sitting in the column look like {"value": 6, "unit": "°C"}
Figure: {"value": 6.5, "unit": "°C"}
